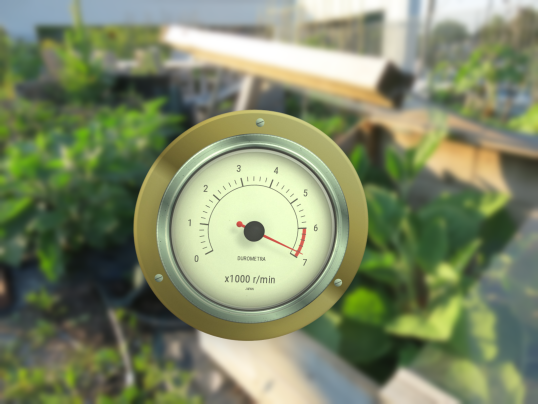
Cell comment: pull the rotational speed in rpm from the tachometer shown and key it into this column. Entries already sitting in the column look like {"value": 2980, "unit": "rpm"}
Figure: {"value": 6800, "unit": "rpm"}
